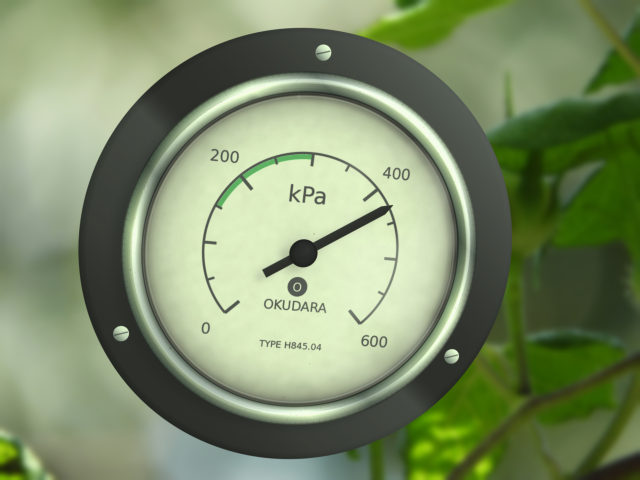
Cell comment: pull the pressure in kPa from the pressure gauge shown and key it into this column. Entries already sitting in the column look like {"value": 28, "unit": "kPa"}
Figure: {"value": 425, "unit": "kPa"}
